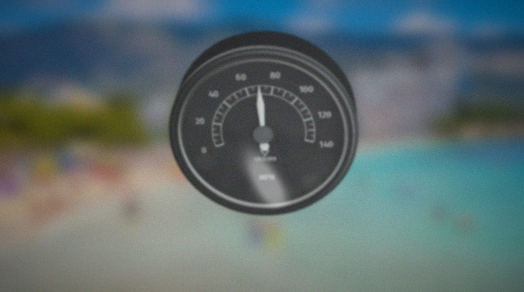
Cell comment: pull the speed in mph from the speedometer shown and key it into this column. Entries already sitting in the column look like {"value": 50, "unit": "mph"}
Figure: {"value": 70, "unit": "mph"}
